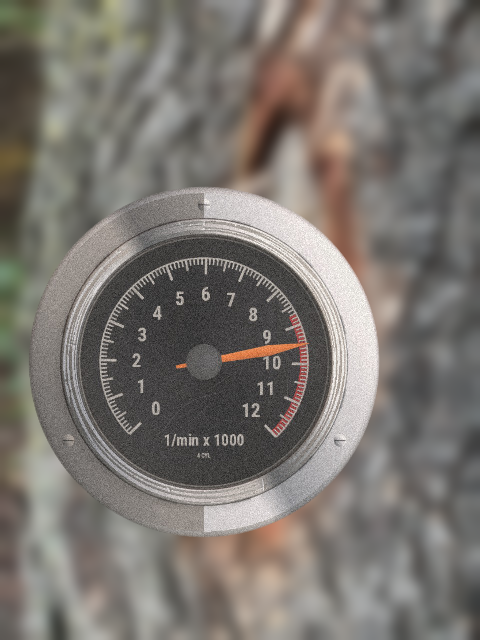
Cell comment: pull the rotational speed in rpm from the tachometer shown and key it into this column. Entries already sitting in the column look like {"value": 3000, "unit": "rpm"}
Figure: {"value": 9500, "unit": "rpm"}
